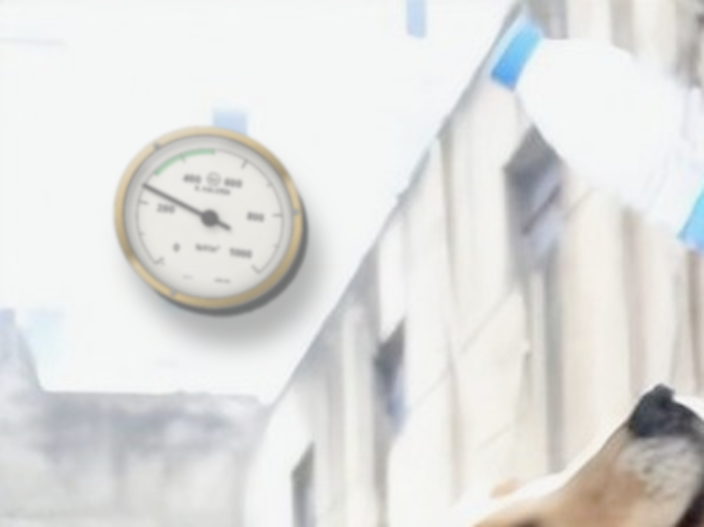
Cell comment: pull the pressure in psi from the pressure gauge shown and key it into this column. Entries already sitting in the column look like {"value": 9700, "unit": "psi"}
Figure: {"value": 250, "unit": "psi"}
